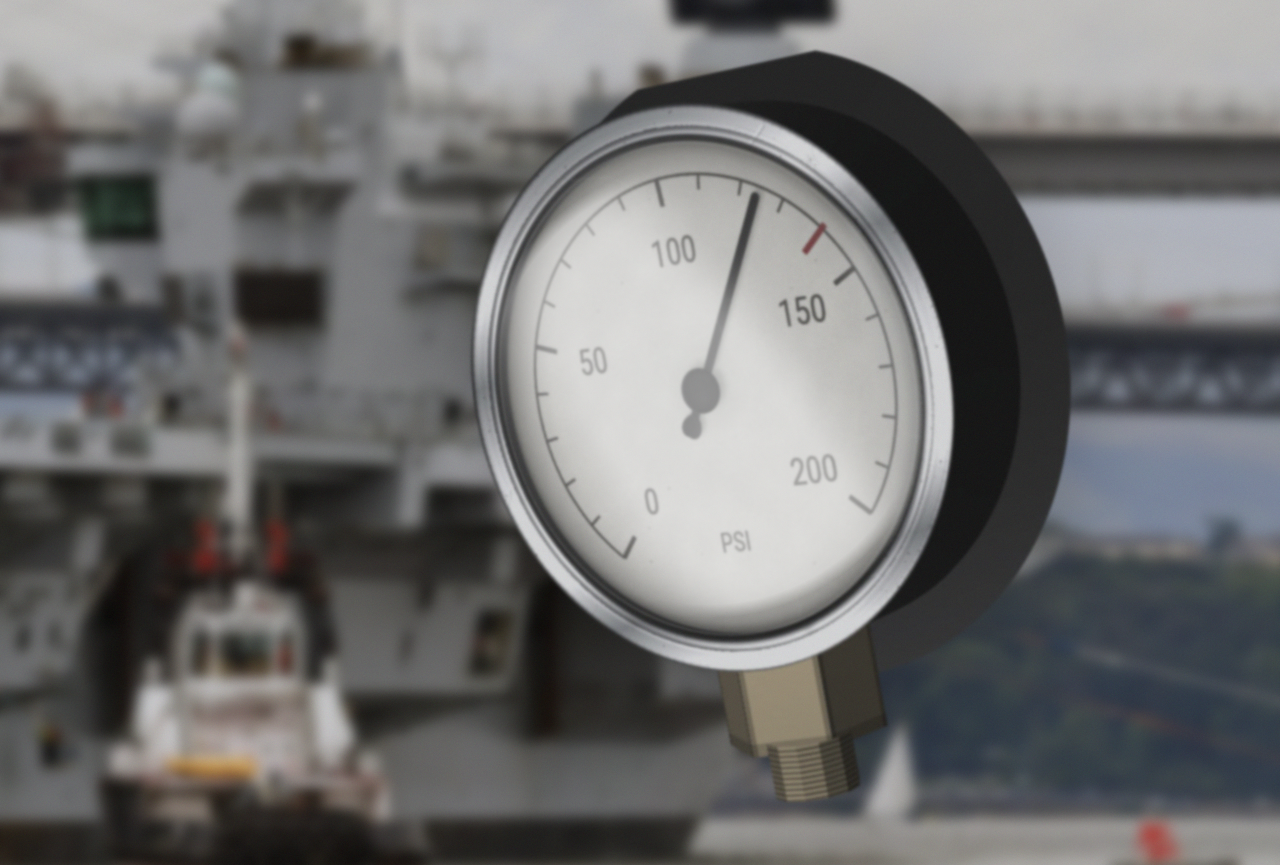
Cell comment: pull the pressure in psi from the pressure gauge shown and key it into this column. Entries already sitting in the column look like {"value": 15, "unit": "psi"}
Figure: {"value": 125, "unit": "psi"}
